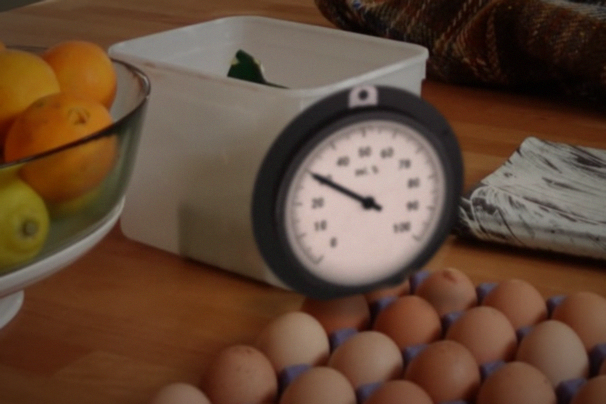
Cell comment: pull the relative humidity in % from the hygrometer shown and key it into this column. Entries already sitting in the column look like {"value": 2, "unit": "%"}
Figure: {"value": 30, "unit": "%"}
